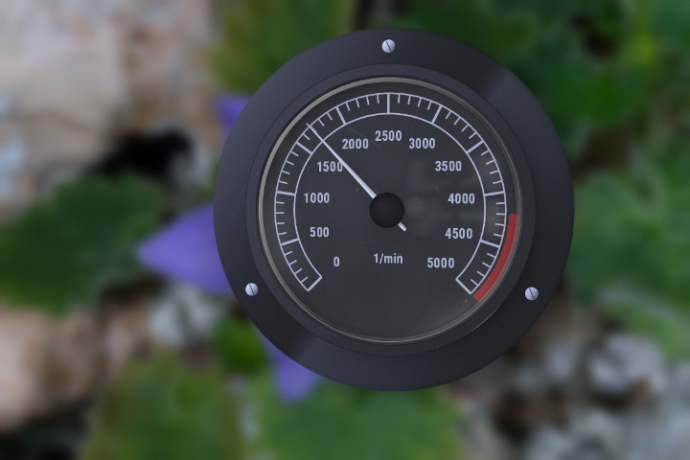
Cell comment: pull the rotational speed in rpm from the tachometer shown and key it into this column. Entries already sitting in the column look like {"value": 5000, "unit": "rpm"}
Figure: {"value": 1700, "unit": "rpm"}
